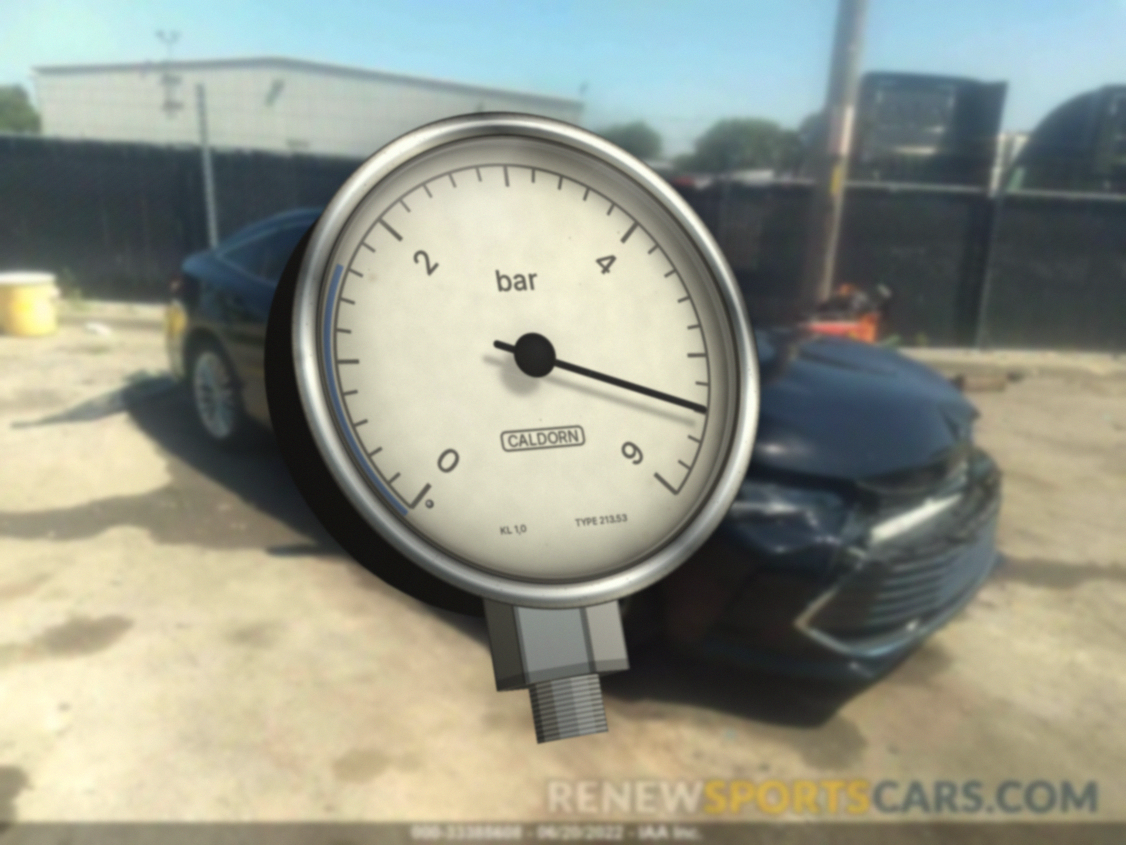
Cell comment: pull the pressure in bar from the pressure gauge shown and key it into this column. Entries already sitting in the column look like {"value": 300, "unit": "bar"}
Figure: {"value": 5.4, "unit": "bar"}
